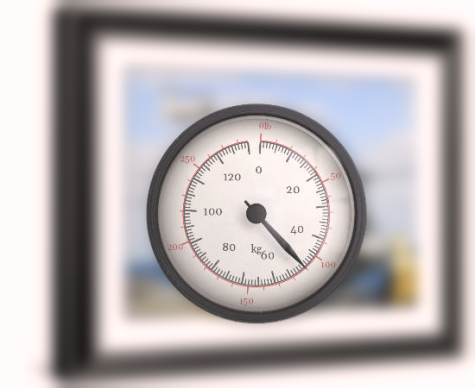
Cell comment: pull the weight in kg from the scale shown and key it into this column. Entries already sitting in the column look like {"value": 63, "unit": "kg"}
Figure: {"value": 50, "unit": "kg"}
